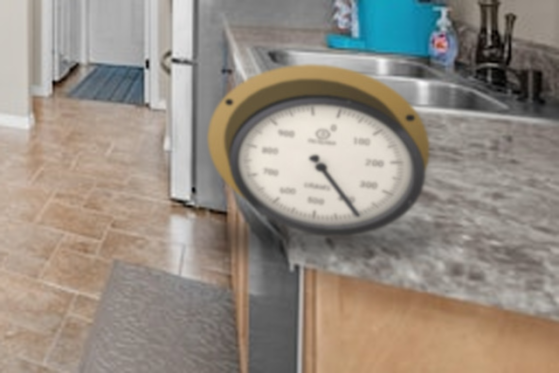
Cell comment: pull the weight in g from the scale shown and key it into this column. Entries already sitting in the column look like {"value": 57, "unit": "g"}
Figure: {"value": 400, "unit": "g"}
